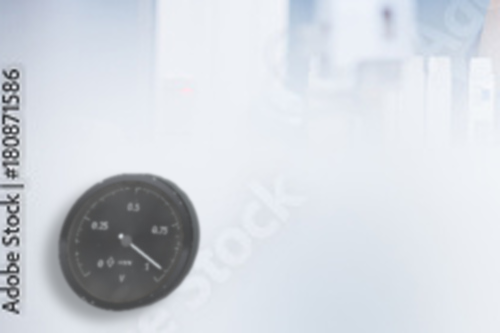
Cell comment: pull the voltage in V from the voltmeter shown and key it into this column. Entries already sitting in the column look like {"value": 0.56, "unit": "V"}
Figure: {"value": 0.95, "unit": "V"}
